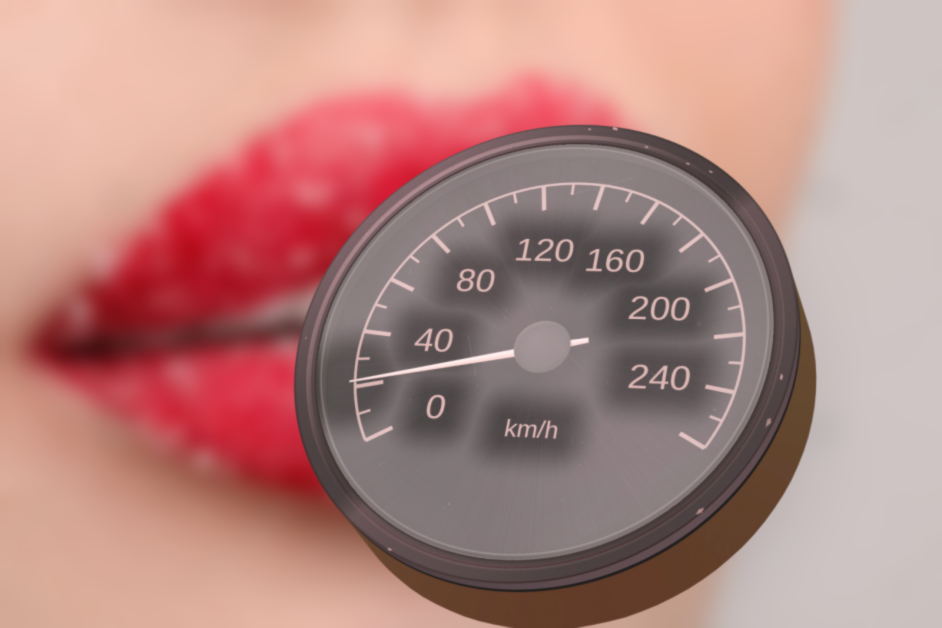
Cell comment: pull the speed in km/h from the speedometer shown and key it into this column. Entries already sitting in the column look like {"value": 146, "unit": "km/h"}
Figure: {"value": 20, "unit": "km/h"}
